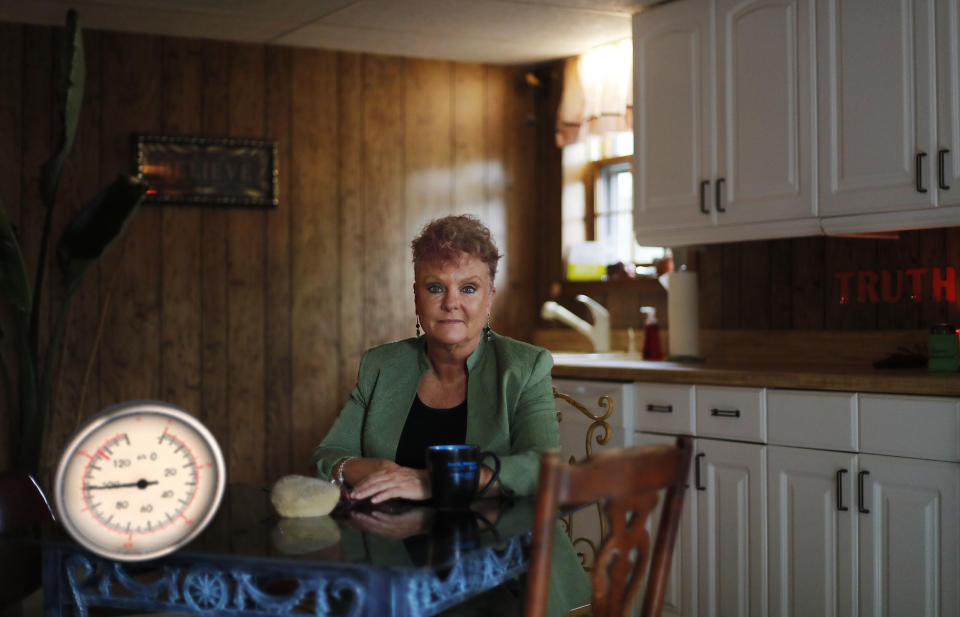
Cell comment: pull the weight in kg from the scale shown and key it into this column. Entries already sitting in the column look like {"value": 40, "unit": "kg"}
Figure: {"value": 100, "unit": "kg"}
